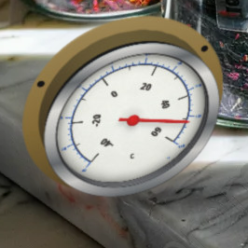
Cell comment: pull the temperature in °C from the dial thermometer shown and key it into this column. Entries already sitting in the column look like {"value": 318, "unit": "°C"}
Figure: {"value": 50, "unit": "°C"}
